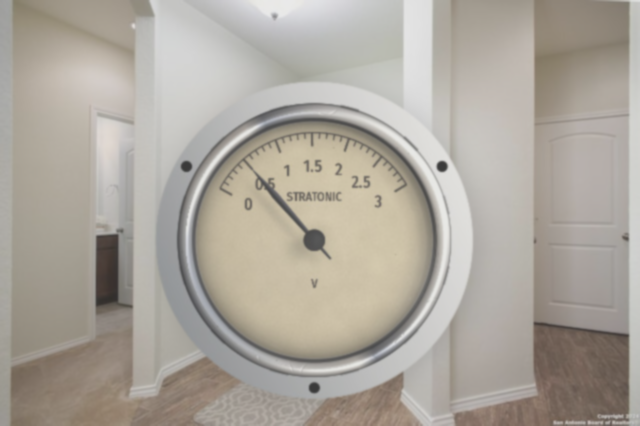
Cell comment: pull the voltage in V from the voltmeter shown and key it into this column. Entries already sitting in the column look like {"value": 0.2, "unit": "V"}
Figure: {"value": 0.5, "unit": "V"}
